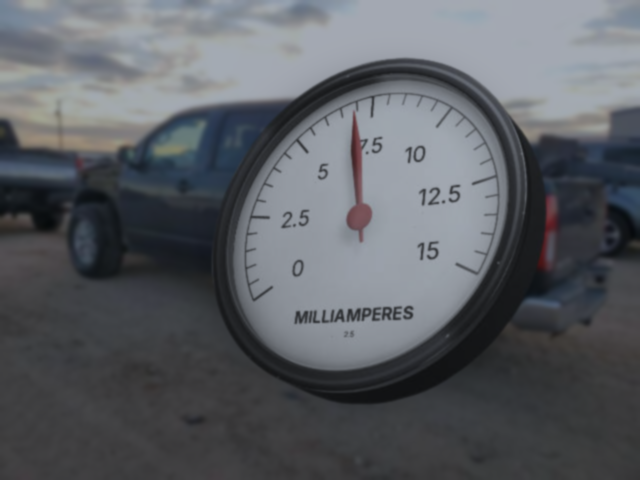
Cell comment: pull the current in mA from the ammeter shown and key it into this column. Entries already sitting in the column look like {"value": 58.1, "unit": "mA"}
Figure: {"value": 7, "unit": "mA"}
